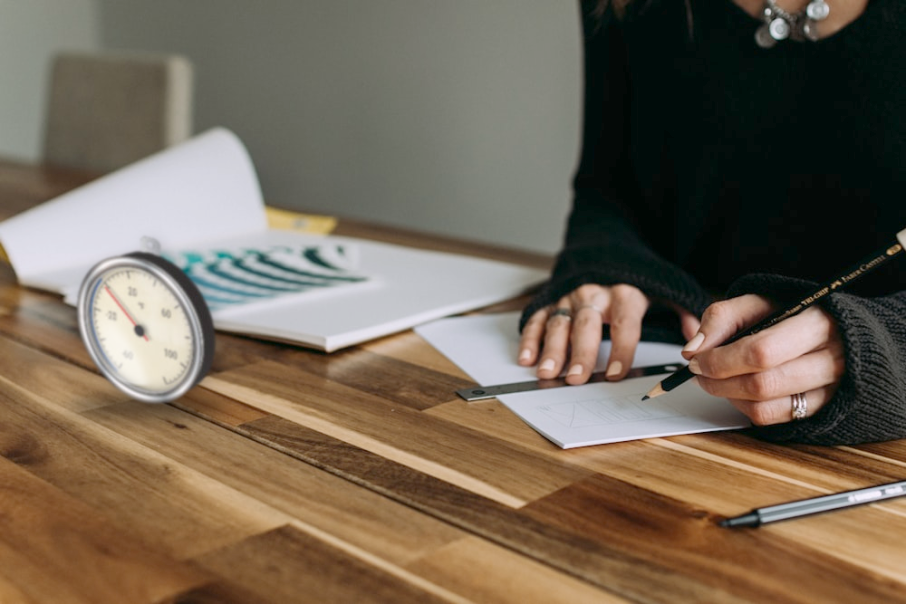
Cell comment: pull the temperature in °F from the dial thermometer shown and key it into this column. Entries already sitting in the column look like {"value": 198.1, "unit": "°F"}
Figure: {"value": 0, "unit": "°F"}
